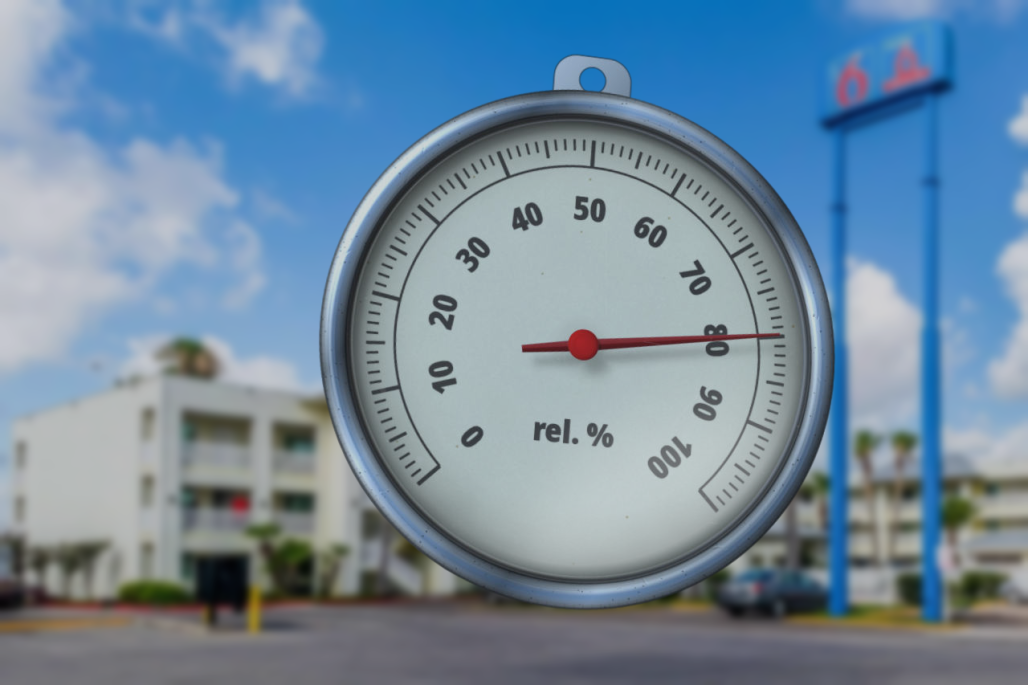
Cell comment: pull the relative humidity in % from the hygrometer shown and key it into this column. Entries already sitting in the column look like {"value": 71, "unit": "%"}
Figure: {"value": 80, "unit": "%"}
